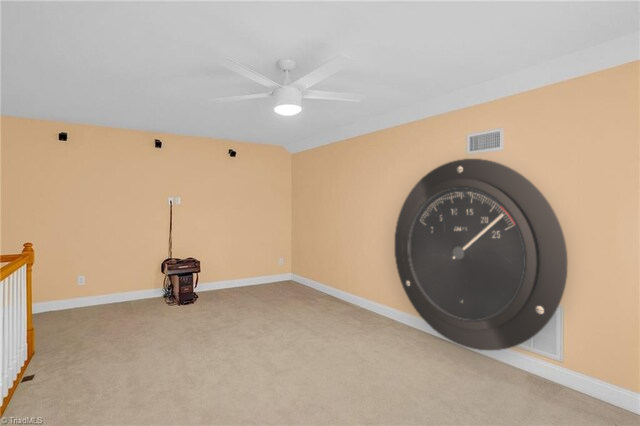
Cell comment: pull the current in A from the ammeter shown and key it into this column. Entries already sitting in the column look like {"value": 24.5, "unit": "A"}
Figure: {"value": 22.5, "unit": "A"}
